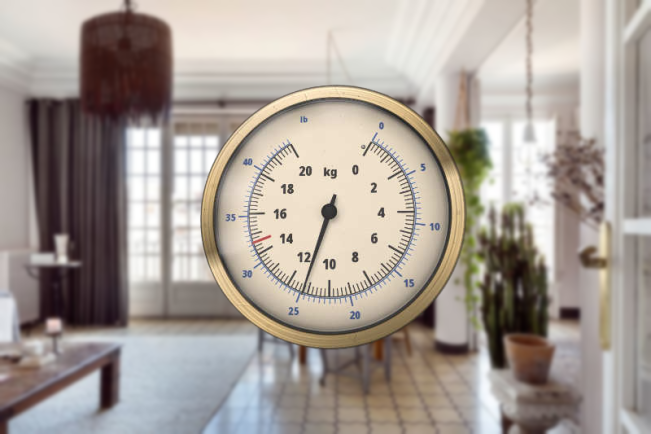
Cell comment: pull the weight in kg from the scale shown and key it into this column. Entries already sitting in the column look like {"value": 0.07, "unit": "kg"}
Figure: {"value": 11.2, "unit": "kg"}
